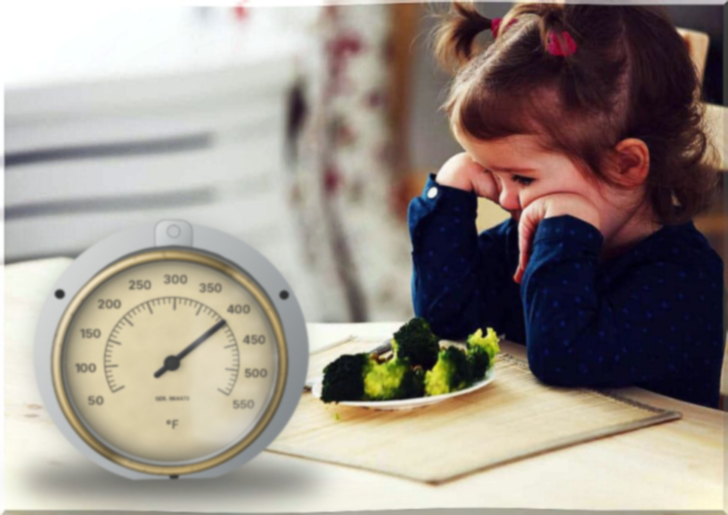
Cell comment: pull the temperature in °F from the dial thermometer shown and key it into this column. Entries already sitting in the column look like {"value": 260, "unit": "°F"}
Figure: {"value": 400, "unit": "°F"}
